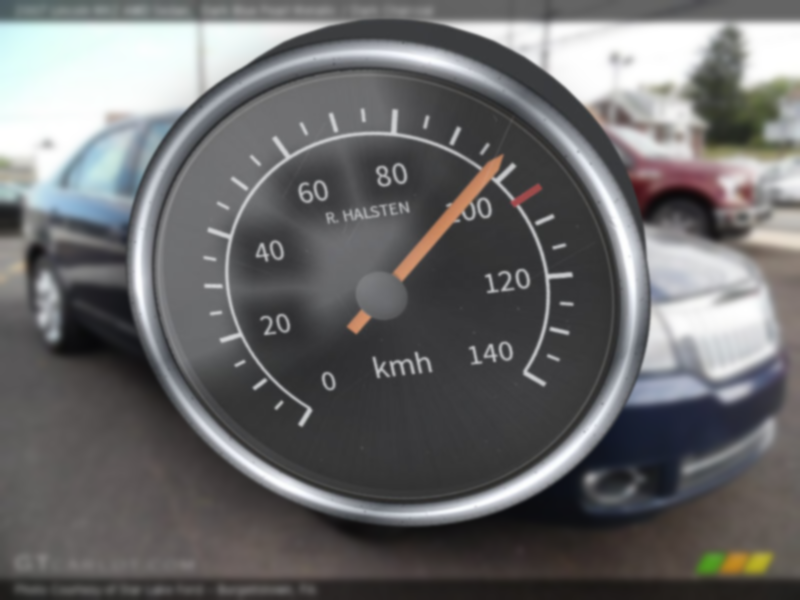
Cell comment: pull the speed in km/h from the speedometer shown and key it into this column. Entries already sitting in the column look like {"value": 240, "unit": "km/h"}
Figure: {"value": 97.5, "unit": "km/h"}
